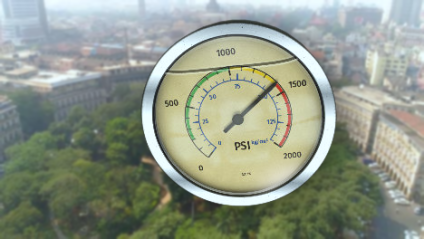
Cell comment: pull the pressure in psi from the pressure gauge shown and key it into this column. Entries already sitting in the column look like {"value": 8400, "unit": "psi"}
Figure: {"value": 1400, "unit": "psi"}
